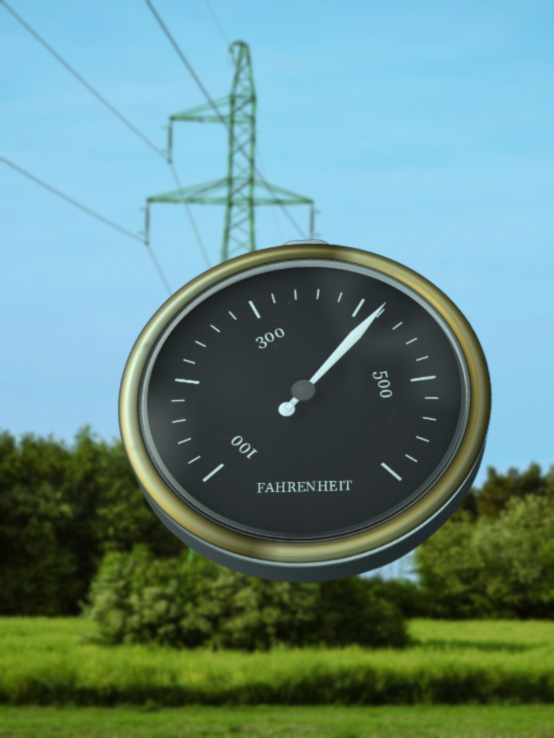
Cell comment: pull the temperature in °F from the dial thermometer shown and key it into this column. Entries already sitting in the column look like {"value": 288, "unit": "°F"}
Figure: {"value": 420, "unit": "°F"}
